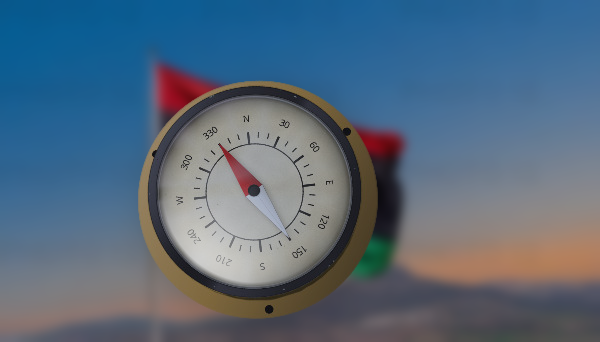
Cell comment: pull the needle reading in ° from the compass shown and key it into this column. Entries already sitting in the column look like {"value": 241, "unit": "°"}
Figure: {"value": 330, "unit": "°"}
